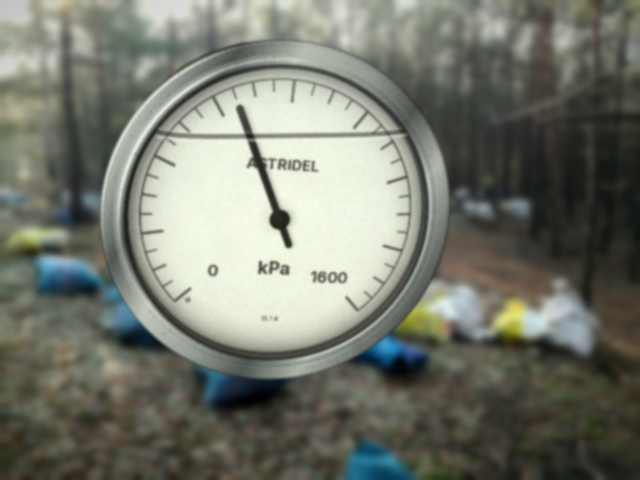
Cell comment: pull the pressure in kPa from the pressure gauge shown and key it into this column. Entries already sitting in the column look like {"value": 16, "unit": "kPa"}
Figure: {"value": 650, "unit": "kPa"}
